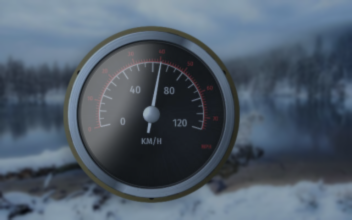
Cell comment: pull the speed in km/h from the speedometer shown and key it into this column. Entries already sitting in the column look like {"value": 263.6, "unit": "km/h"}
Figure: {"value": 65, "unit": "km/h"}
